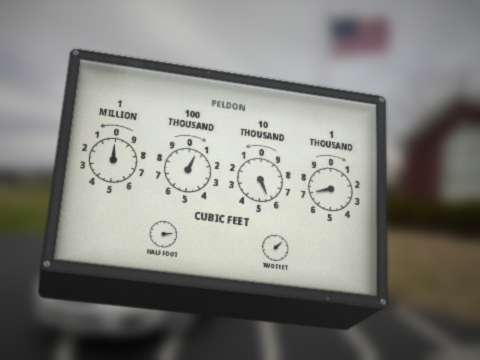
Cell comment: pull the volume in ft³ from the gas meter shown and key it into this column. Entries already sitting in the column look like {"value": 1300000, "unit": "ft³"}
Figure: {"value": 5700, "unit": "ft³"}
